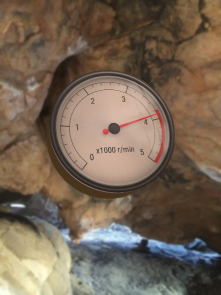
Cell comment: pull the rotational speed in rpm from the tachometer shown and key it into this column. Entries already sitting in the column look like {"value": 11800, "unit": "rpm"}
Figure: {"value": 3900, "unit": "rpm"}
